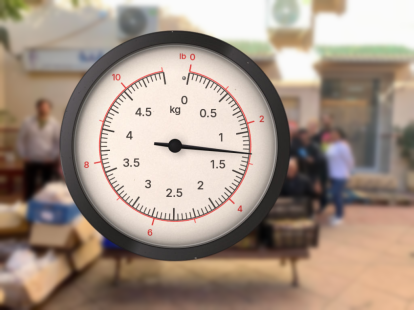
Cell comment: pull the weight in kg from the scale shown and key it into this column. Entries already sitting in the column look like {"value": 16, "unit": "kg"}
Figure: {"value": 1.25, "unit": "kg"}
